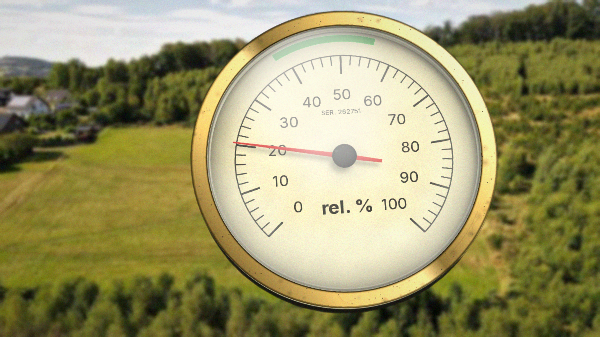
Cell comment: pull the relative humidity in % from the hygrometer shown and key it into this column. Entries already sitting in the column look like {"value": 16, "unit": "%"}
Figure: {"value": 20, "unit": "%"}
